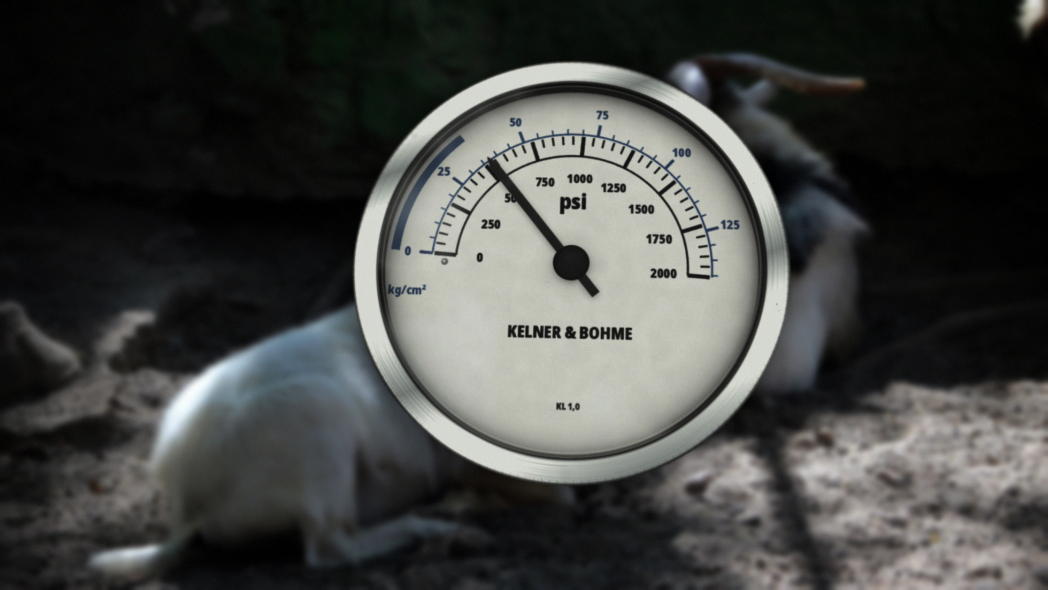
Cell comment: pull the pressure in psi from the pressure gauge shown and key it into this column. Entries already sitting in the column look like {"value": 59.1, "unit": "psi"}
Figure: {"value": 525, "unit": "psi"}
